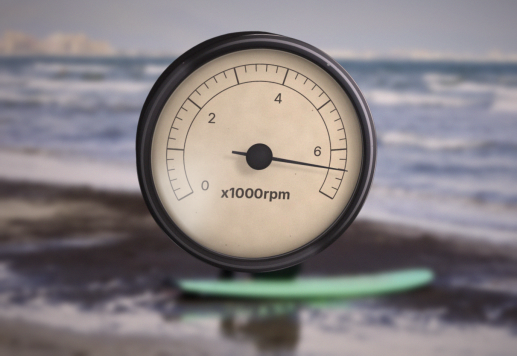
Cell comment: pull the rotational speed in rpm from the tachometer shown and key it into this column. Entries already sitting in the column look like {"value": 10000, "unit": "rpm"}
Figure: {"value": 6400, "unit": "rpm"}
